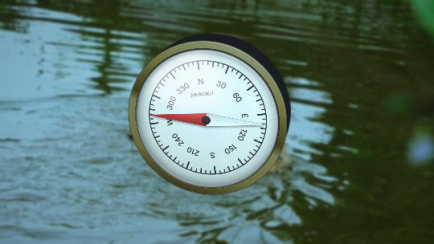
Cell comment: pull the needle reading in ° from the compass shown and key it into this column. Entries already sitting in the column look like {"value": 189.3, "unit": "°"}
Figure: {"value": 280, "unit": "°"}
